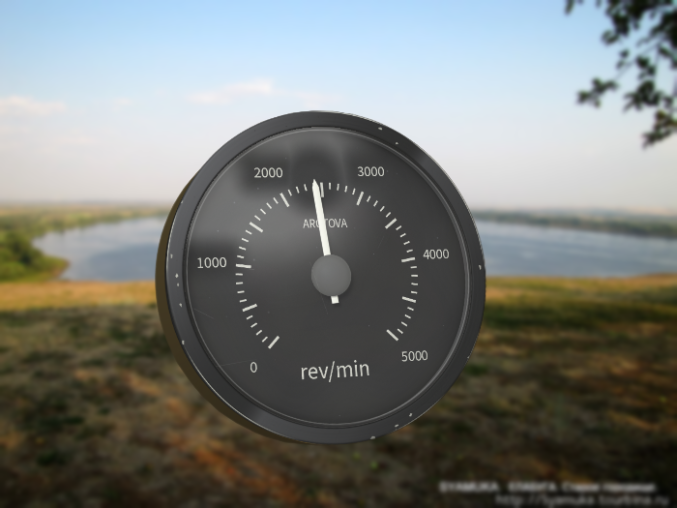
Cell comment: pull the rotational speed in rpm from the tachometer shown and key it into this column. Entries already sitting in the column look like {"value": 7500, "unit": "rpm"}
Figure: {"value": 2400, "unit": "rpm"}
